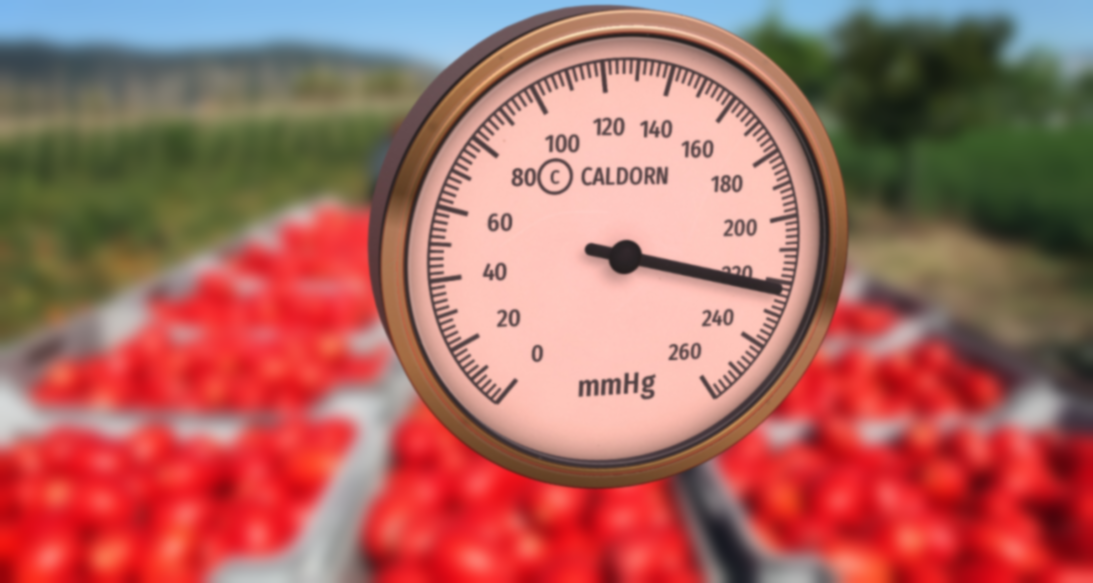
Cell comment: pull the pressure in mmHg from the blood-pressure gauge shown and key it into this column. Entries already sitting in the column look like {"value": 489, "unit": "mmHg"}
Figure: {"value": 222, "unit": "mmHg"}
